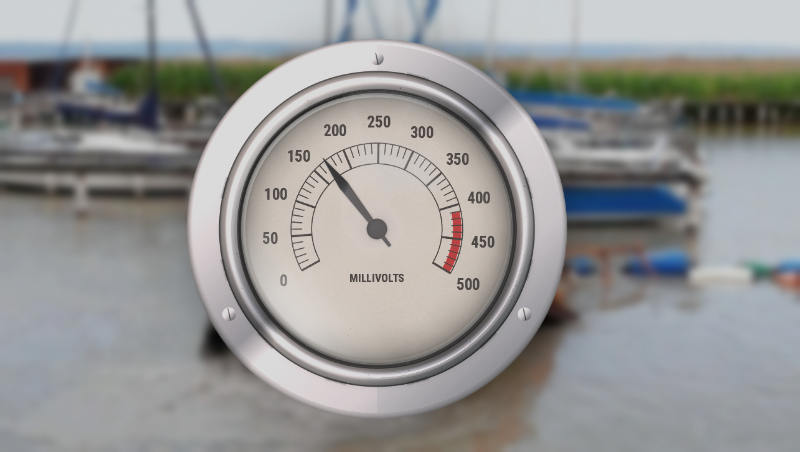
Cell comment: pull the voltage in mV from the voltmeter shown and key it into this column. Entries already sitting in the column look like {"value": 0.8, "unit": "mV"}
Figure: {"value": 170, "unit": "mV"}
